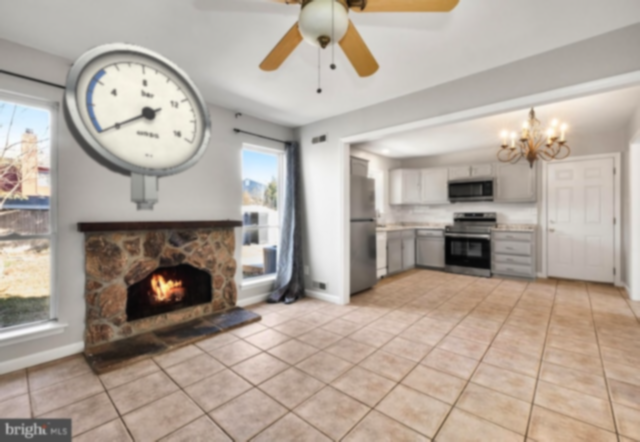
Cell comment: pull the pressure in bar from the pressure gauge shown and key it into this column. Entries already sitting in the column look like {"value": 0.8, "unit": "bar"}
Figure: {"value": 0, "unit": "bar"}
